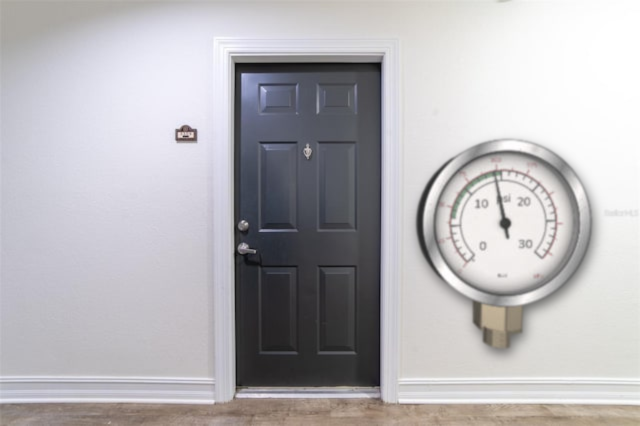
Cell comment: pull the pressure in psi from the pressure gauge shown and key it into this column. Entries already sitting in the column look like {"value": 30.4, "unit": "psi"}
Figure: {"value": 14, "unit": "psi"}
